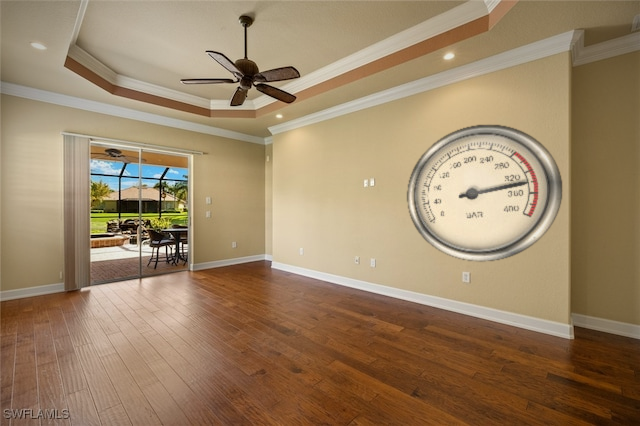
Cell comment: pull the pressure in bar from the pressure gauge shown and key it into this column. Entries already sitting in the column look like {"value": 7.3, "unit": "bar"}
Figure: {"value": 340, "unit": "bar"}
